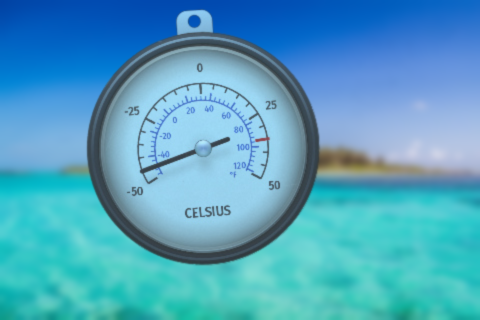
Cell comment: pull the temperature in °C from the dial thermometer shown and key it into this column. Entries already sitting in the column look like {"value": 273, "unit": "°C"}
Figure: {"value": -45, "unit": "°C"}
